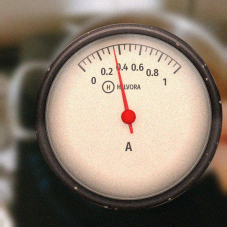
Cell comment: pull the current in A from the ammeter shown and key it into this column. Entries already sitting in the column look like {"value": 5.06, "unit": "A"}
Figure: {"value": 0.35, "unit": "A"}
